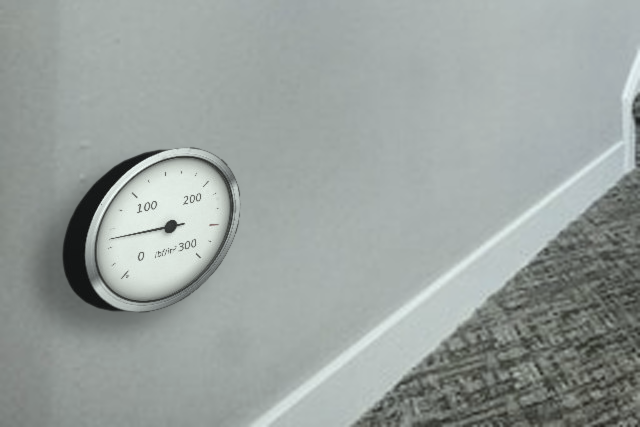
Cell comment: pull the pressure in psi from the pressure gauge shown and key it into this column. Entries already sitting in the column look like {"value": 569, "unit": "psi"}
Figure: {"value": 50, "unit": "psi"}
